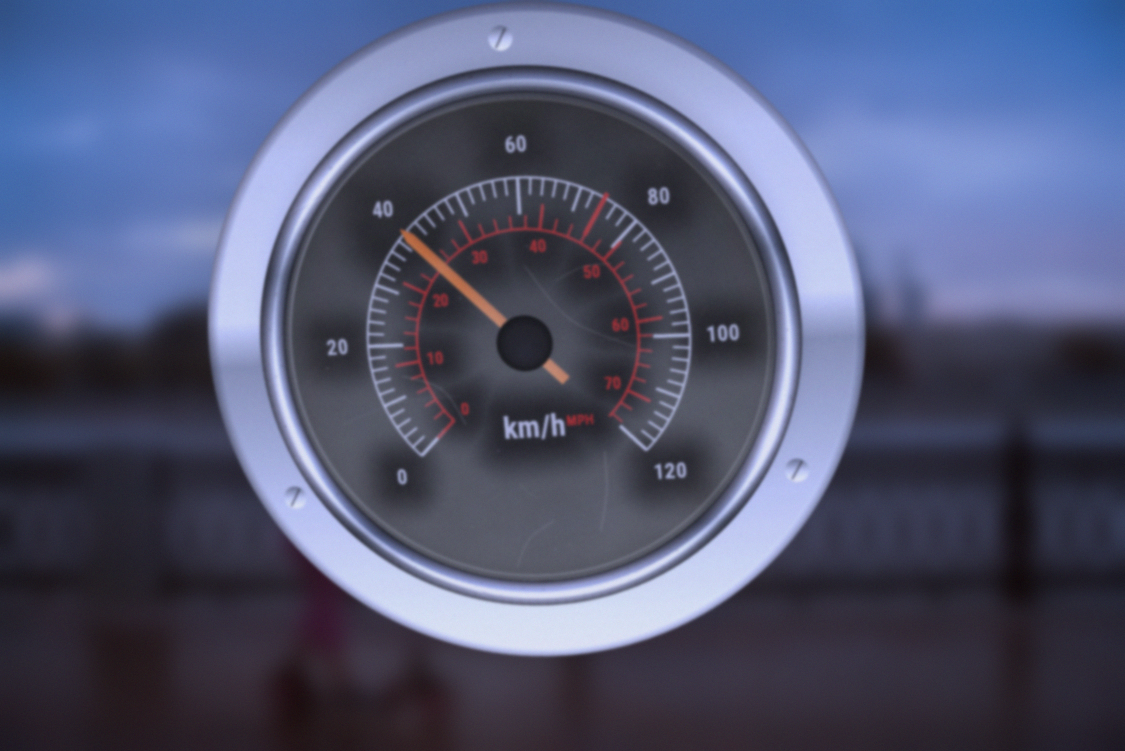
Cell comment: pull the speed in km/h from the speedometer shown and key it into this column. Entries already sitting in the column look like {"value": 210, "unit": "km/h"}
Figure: {"value": 40, "unit": "km/h"}
